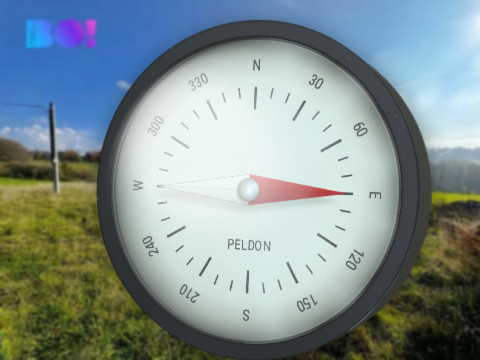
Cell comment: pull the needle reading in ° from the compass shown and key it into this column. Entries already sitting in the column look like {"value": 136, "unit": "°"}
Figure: {"value": 90, "unit": "°"}
